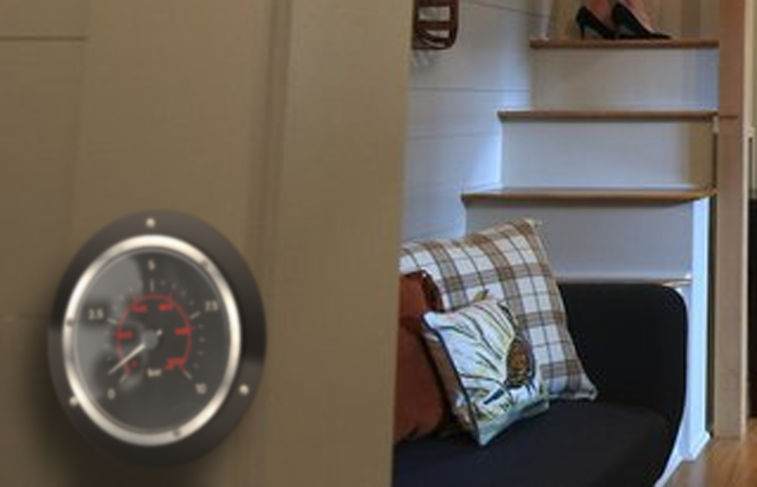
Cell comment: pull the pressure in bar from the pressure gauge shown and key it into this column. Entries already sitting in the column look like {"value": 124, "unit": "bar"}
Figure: {"value": 0.5, "unit": "bar"}
